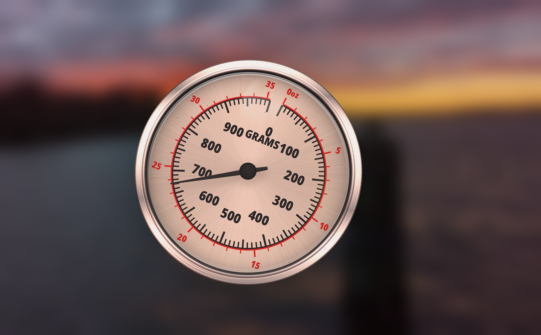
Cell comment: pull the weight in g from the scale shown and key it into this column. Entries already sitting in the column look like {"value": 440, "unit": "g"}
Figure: {"value": 670, "unit": "g"}
